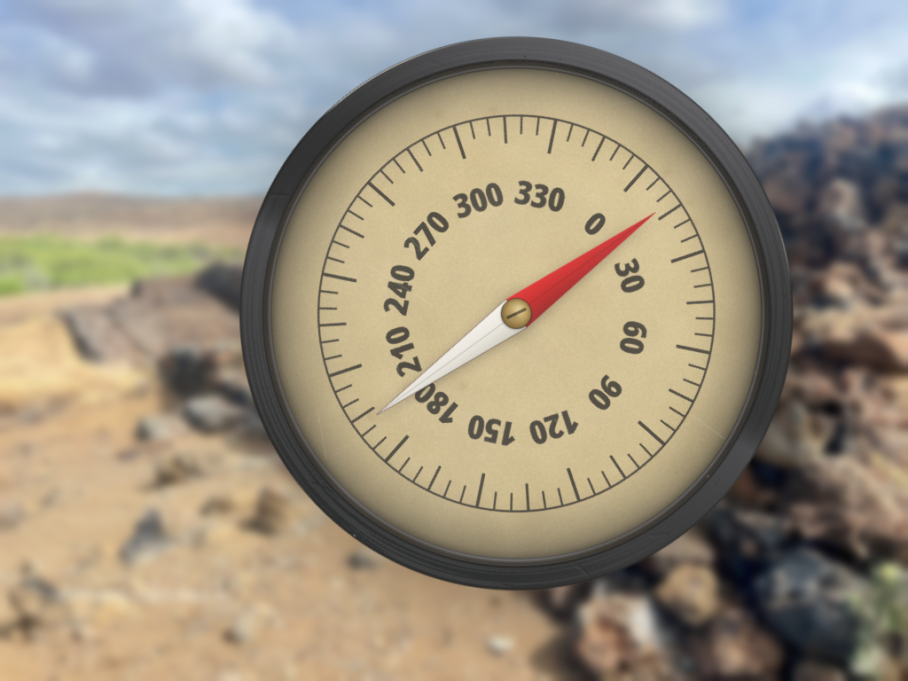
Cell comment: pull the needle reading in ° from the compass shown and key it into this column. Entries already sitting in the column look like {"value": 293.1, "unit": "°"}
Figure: {"value": 12.5, "unit": "°"}
